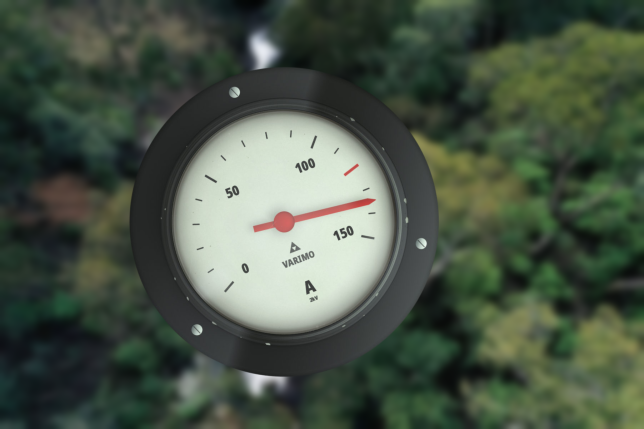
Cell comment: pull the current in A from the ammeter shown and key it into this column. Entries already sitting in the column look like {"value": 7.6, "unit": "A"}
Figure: {"value": 135, "unit": "A"}
